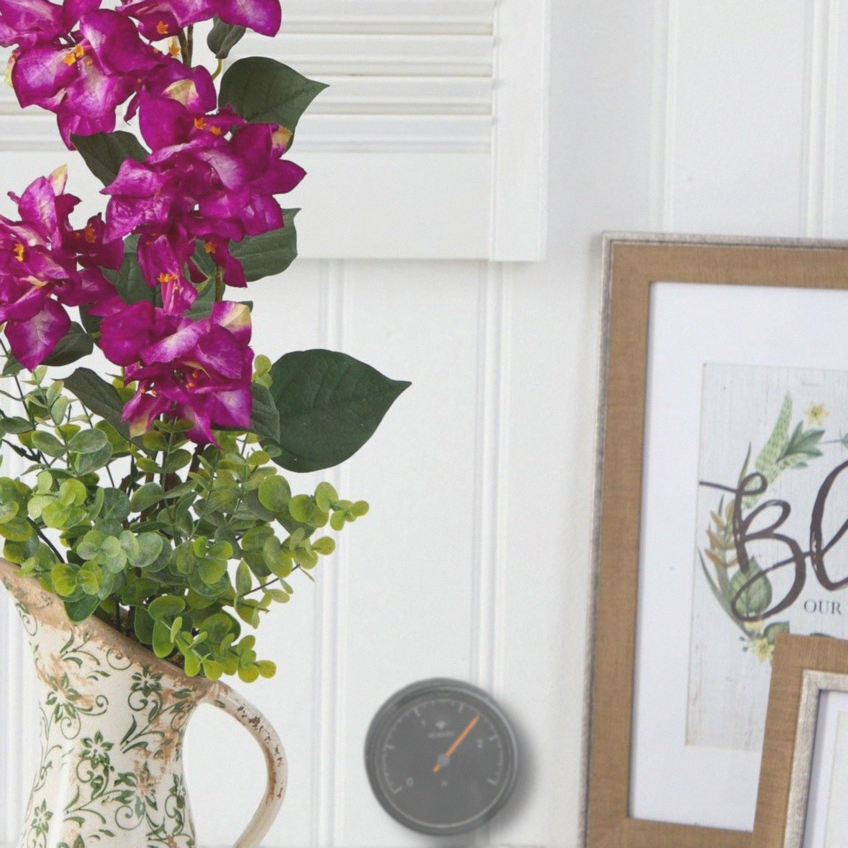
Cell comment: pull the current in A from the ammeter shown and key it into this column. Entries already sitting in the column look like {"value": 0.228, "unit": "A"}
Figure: {"value": 1.7, "unit": "A"}
